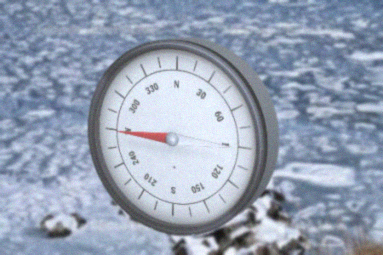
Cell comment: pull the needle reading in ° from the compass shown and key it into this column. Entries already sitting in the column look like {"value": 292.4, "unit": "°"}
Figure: {"value": 270, "unit": "°"}
